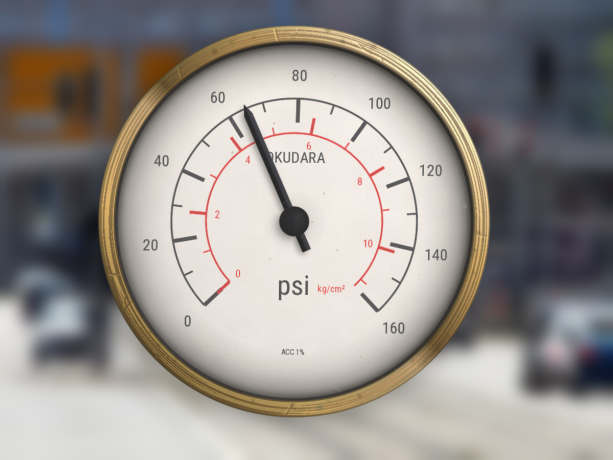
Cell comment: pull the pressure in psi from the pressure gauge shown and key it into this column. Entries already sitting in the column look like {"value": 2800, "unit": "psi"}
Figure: {"value": 65, "unit": "psi"}
